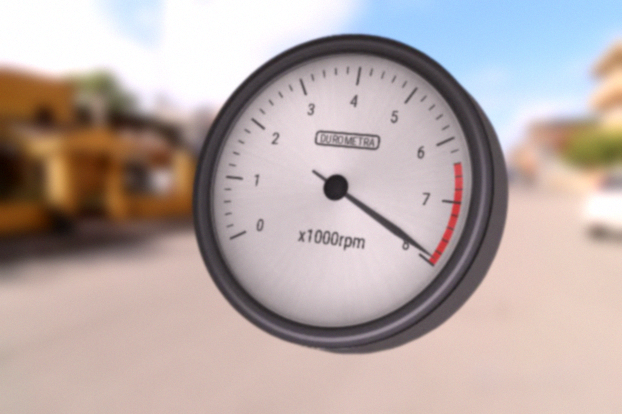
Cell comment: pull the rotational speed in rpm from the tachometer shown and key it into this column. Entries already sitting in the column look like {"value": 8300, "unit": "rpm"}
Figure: {"value": 7900, "unit": "rpm"}
